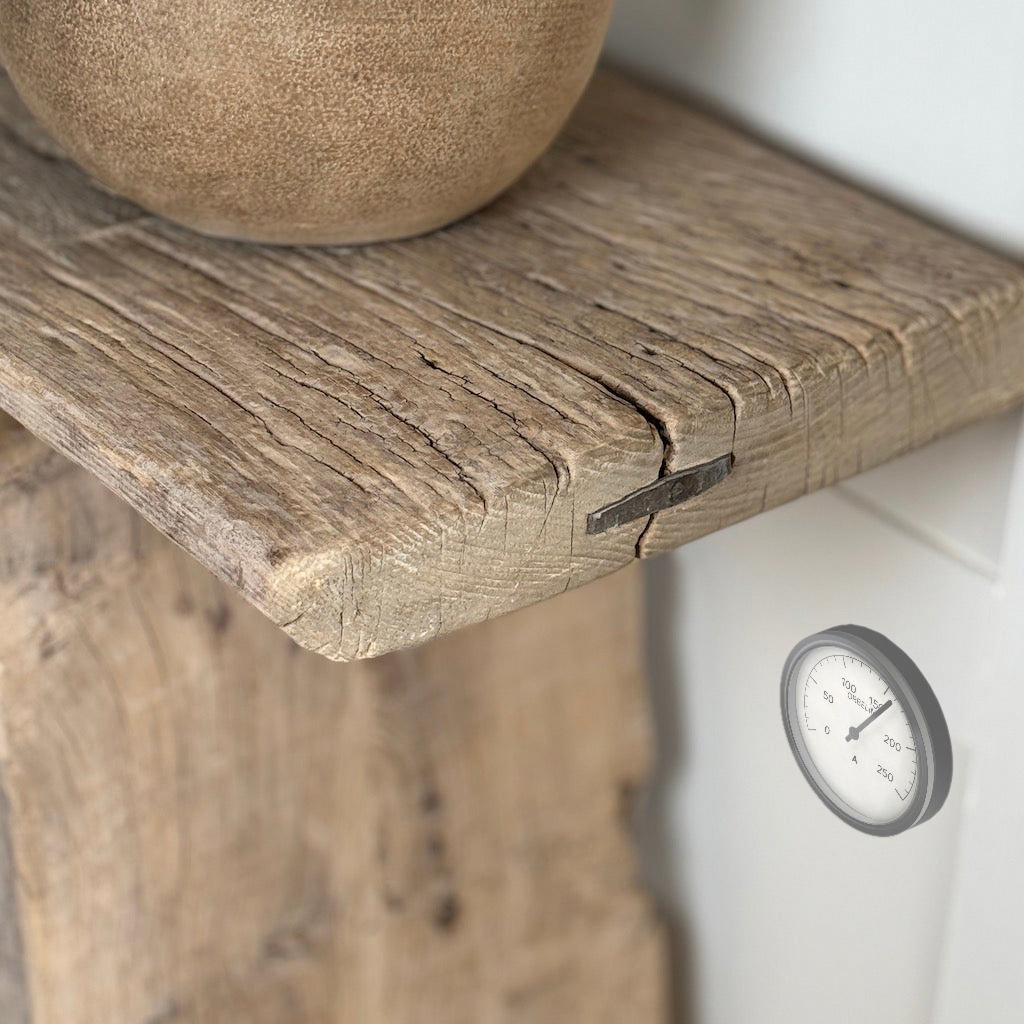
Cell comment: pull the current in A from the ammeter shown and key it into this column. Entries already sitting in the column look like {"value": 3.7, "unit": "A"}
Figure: {"value": 160, "unit": "A"}
